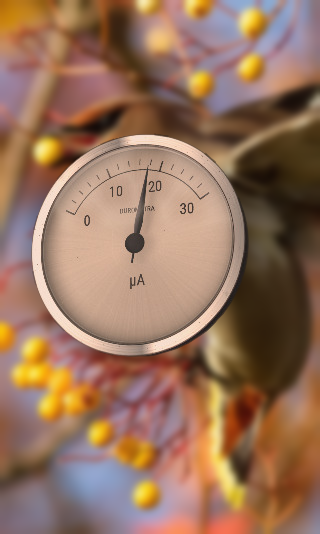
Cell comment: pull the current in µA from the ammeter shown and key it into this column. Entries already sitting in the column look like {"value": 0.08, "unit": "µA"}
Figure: {"value": 18, "unit": "µA"}
